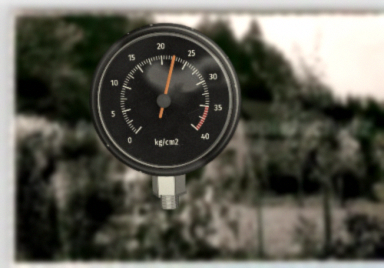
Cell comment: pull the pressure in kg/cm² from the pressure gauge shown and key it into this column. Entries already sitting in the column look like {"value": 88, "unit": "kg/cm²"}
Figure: {"value": 22.5, "unit": "kg/cm²"}
